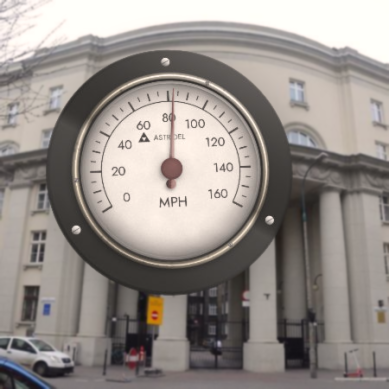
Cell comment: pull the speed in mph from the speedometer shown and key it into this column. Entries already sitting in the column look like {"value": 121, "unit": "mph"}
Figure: {"value": 82.5, "unit": "mph"}
